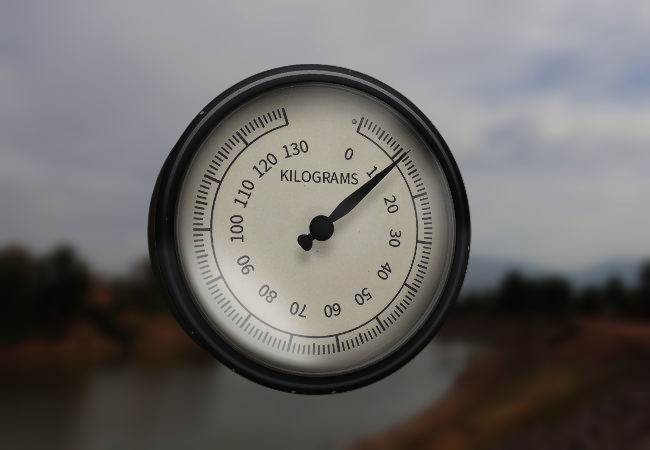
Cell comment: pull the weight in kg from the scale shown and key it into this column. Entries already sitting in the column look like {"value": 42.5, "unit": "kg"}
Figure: {"value": 11, "unit": "kg"}
